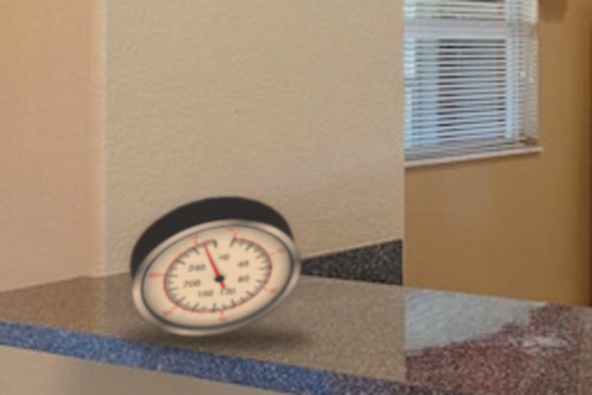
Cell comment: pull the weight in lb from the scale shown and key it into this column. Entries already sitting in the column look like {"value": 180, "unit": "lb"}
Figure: {"value": 270, "unit": "lb"}
